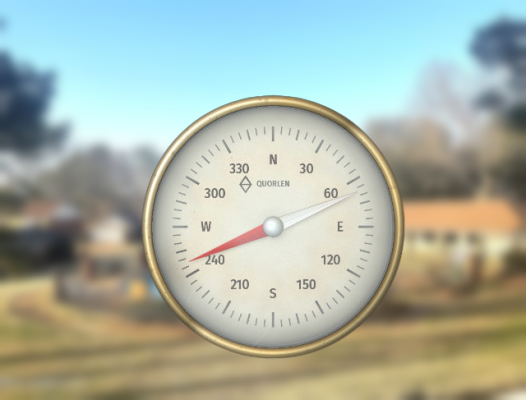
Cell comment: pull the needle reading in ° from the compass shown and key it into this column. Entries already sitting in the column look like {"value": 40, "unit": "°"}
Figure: {"value": 247.5, "unit": "°"}
